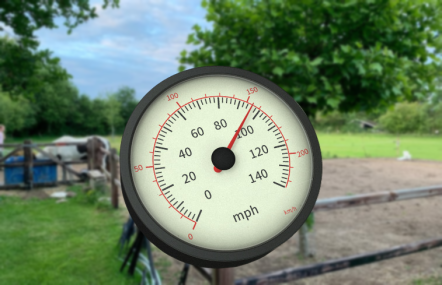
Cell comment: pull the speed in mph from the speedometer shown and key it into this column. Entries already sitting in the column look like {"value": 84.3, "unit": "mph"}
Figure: {"value": 96, "unit": "mph"}
